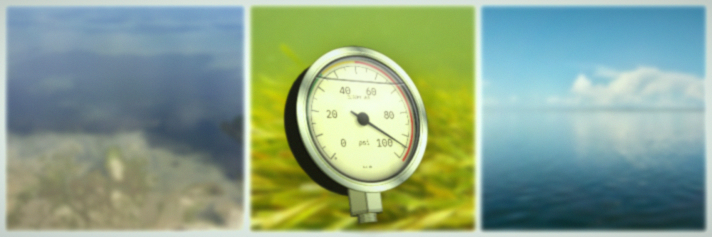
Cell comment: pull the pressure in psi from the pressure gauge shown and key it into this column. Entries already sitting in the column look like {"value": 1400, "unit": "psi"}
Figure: {"value": 95, "unit": "psi"}
